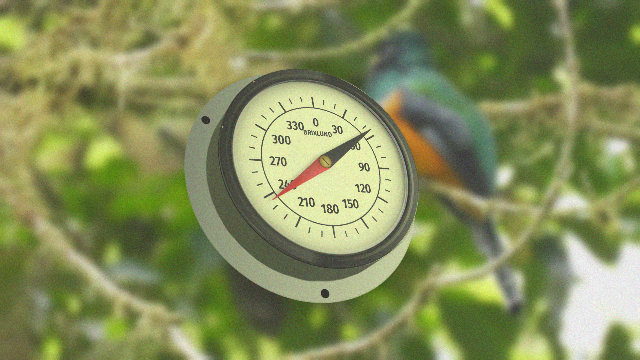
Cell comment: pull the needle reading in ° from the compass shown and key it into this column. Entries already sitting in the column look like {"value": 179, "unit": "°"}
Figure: {"value": 235, "unit": "°"}
